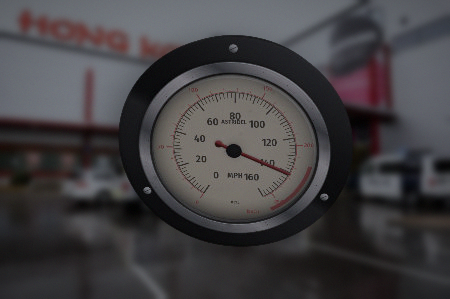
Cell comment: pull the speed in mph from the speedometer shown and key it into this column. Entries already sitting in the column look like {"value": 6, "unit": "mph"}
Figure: {"value": 140, "unit": "mph"}
